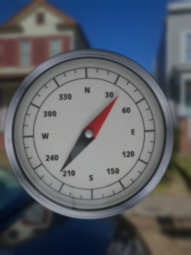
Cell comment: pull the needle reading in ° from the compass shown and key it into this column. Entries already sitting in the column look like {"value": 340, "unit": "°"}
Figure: {"value": 40, "unit": "°"}
